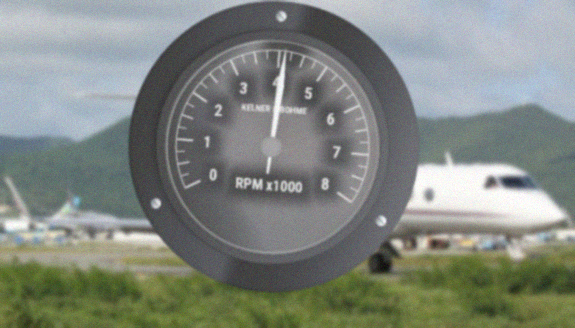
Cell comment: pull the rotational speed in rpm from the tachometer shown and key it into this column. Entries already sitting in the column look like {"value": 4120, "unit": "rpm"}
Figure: {"value": 4125, "unit": "rpm"}
